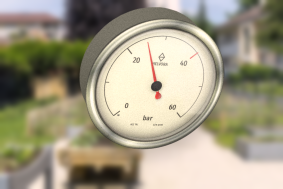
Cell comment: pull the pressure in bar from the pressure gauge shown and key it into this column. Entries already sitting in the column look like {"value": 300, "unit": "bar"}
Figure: {"value": 25, "unit": "bar"}
